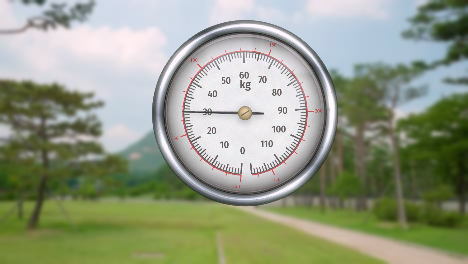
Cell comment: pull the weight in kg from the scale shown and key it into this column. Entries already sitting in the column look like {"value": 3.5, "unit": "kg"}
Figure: {"value": 30, "unit": "kg"}
